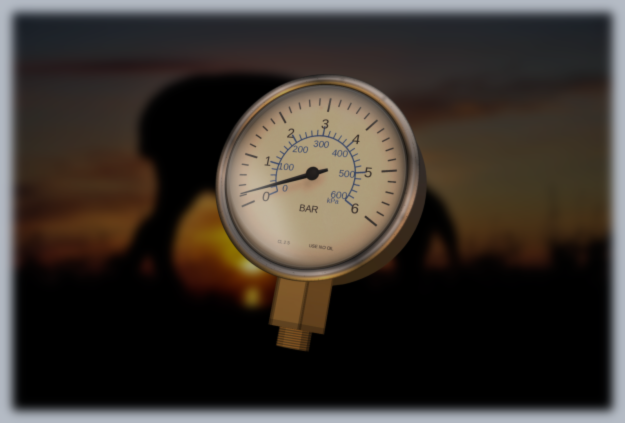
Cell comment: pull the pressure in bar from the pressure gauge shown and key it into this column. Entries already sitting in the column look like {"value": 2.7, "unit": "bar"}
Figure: {"value": 0.2, "unit": "bar"}
